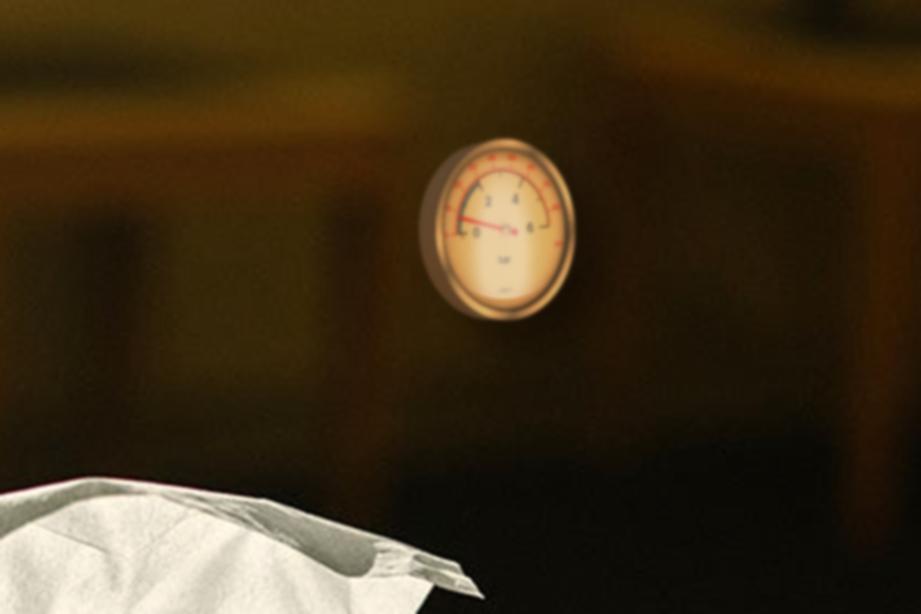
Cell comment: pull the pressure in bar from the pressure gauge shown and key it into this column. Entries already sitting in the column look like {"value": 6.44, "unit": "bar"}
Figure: {"value": 0.5, "unit": "bar"}
